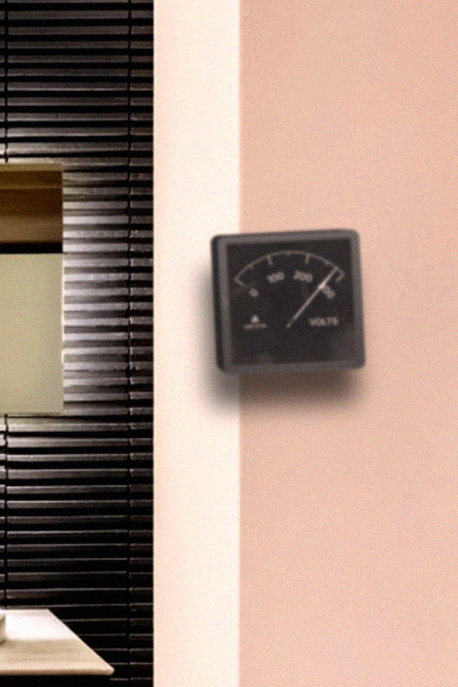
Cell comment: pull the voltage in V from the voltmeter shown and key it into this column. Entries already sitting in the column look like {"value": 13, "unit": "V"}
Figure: {"value": 275, "unit": "V"}
